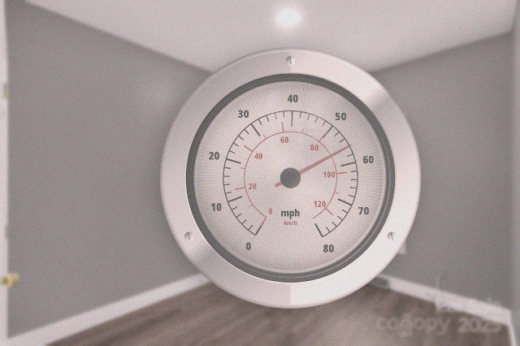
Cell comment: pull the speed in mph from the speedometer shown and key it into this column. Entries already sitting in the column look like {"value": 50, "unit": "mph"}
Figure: {"value": 56, "unit": "mph"}
